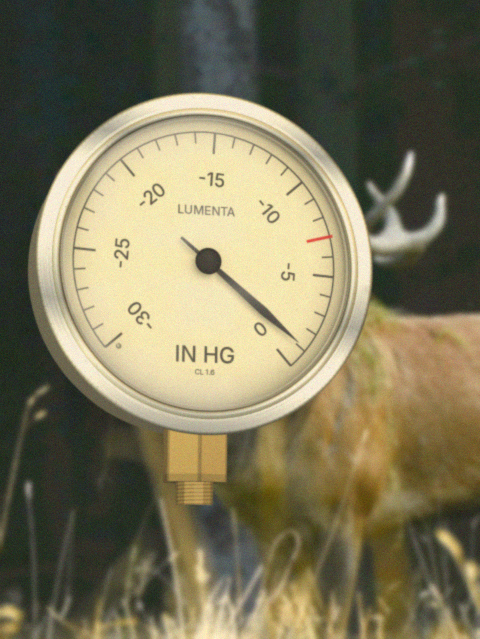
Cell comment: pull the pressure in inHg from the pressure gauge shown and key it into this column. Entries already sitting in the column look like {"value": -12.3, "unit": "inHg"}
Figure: {"value": -1, "unit": "inHg"}
